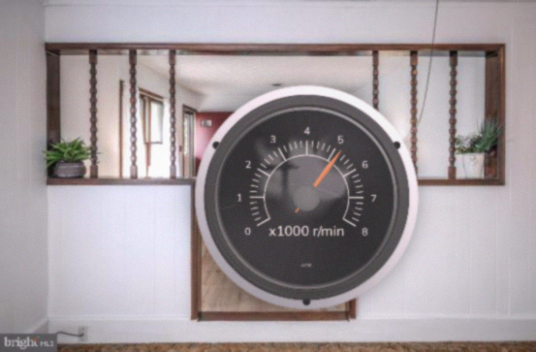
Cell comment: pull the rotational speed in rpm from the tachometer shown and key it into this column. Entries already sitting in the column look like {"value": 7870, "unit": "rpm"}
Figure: {"value": 5200, "unit": "rpm"}
